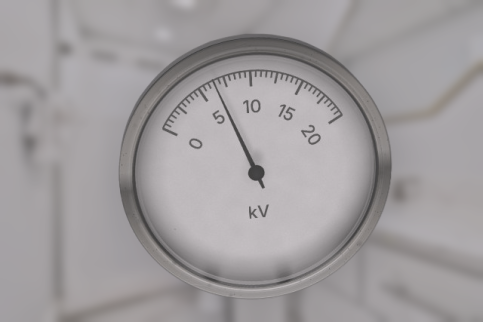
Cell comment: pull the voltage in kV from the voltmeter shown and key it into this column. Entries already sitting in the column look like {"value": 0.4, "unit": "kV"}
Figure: {"value": 6.5, "unit": "kV"}
